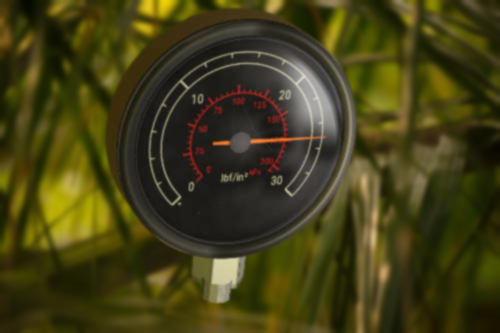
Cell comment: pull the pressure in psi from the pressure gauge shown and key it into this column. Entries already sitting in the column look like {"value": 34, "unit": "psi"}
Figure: {"value": 25, "unit": "psi"}
